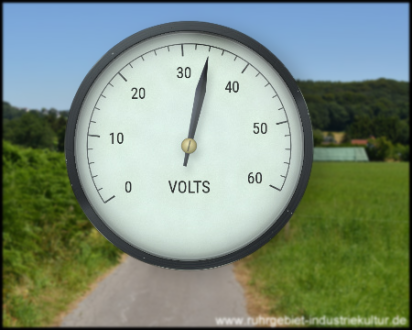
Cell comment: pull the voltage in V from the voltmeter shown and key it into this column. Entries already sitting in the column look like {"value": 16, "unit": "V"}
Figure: {"value": 34, "unit": "V"}
